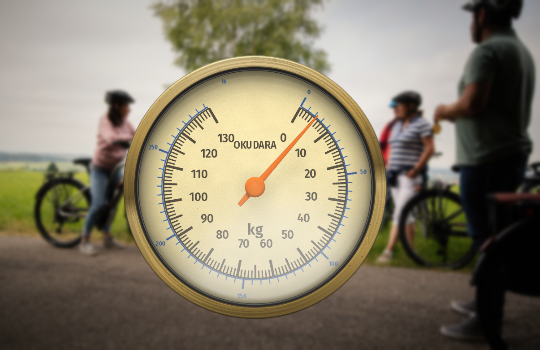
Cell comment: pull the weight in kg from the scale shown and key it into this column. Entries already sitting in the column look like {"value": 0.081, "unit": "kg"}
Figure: {"value": 5, "unit": "kg"}
